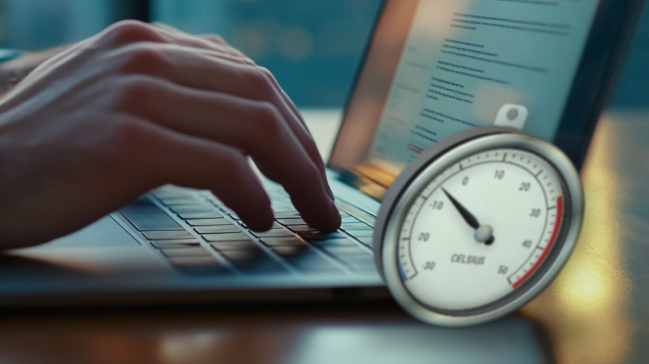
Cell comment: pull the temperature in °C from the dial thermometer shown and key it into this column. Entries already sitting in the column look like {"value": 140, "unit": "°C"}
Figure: {"value": -6, "unit": "°C"}
